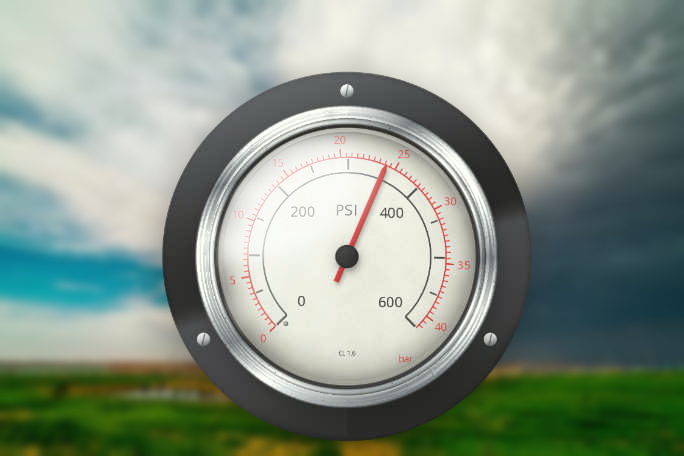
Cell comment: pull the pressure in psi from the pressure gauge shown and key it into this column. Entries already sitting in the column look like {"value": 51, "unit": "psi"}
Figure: {"value": 350, "unit": "psi"}
